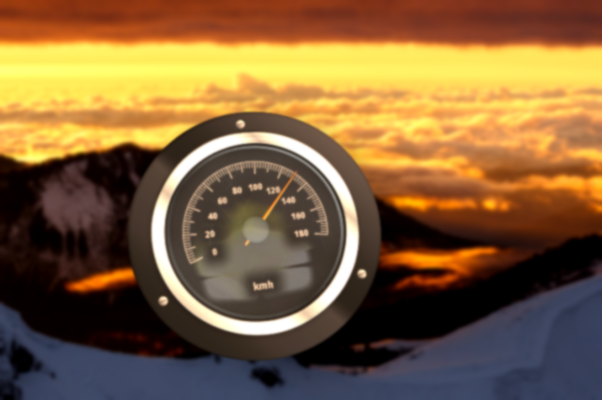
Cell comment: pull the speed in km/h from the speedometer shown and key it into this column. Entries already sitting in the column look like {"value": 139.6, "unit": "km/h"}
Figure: {"value": 130, "unit": "km/h"}
